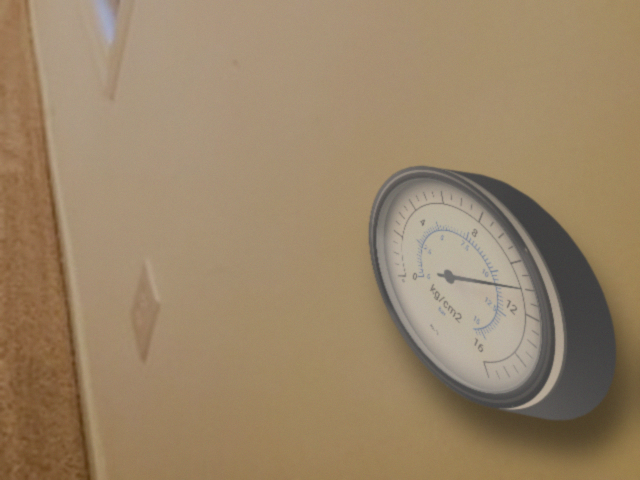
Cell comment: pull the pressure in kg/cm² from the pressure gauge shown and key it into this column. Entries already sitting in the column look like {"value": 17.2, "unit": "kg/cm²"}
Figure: {"value": 11, "unit": "kg/cm²"}
